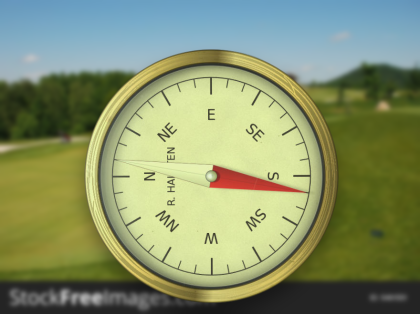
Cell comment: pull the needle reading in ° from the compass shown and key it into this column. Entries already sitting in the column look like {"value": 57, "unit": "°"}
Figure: {"value": 190, "unit": "°"}
